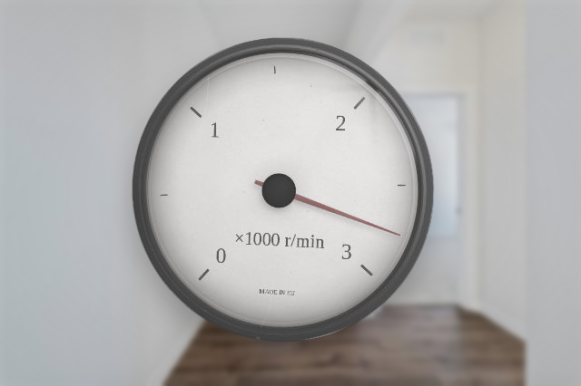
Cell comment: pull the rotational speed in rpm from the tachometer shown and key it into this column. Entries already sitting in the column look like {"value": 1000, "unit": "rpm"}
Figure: {"value": 2750, "unit": "rpm"}
